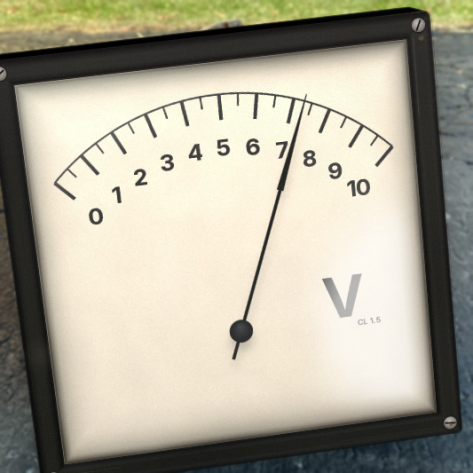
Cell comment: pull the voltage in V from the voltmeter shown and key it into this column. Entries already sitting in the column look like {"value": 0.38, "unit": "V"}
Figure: {"value": 7.25, "unit": "V"}
